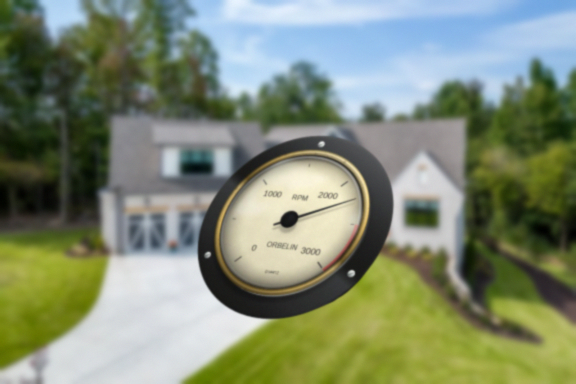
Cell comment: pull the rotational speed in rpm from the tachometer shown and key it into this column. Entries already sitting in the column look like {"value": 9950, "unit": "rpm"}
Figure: {"value": 2250, "unit": "rpm"}
